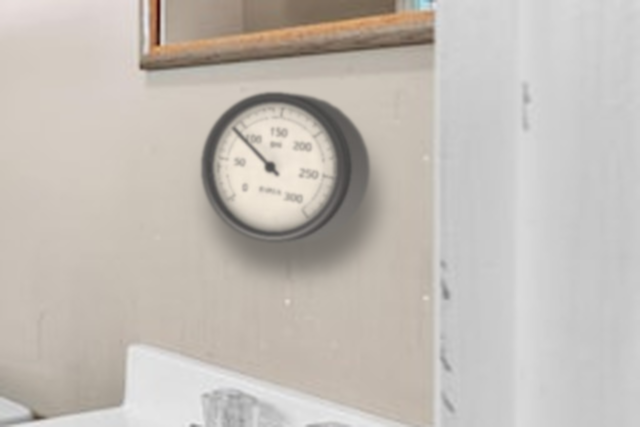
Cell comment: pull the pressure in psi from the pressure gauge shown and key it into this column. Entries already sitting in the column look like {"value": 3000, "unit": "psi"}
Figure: {"value": 90, "unit": "psi"}
